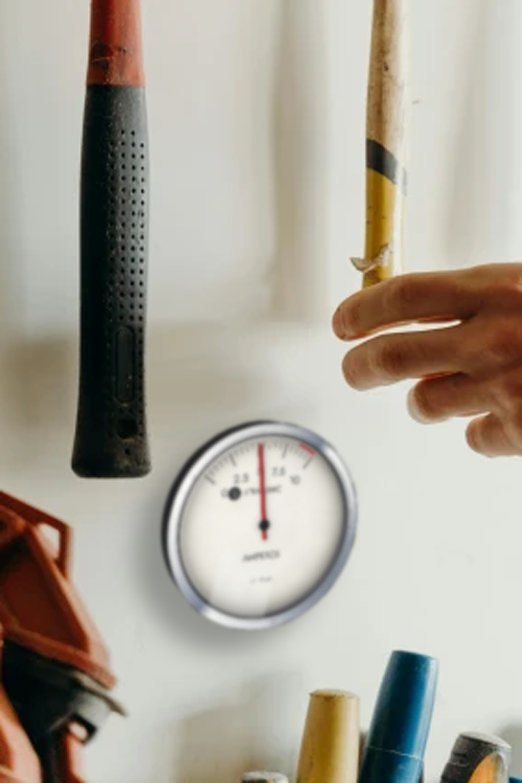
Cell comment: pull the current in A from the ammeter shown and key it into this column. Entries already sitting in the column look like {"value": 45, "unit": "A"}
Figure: {"value": 5, "unit": "A"}
